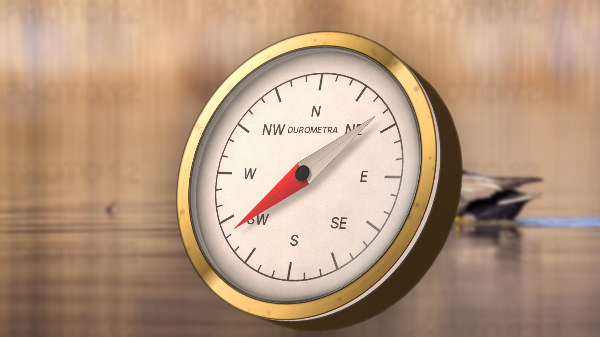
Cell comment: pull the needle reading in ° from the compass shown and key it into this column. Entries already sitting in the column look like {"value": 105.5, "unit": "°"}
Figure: {"value": 230, "unit": "°"}
